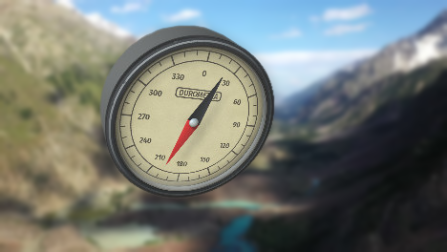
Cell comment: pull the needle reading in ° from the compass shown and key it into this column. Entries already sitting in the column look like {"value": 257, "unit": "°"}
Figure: {"value": 200, "unit": "°"}
